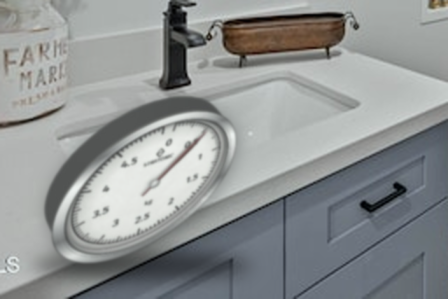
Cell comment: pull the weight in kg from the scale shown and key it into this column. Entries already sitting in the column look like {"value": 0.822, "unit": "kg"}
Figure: {"value": 0.5, "unit": "kg"}
